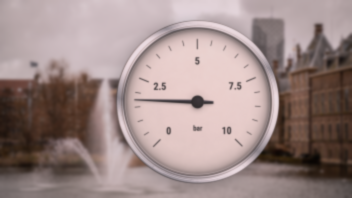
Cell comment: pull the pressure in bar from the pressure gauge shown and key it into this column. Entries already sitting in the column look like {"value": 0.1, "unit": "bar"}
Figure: {"value": 1.75, "unit": "bar"}
